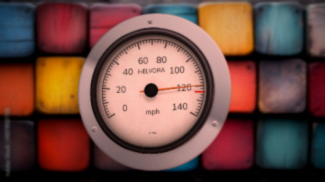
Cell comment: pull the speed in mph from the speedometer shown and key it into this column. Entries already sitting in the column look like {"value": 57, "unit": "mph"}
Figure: {"value": 120, "unit": "mph"}
